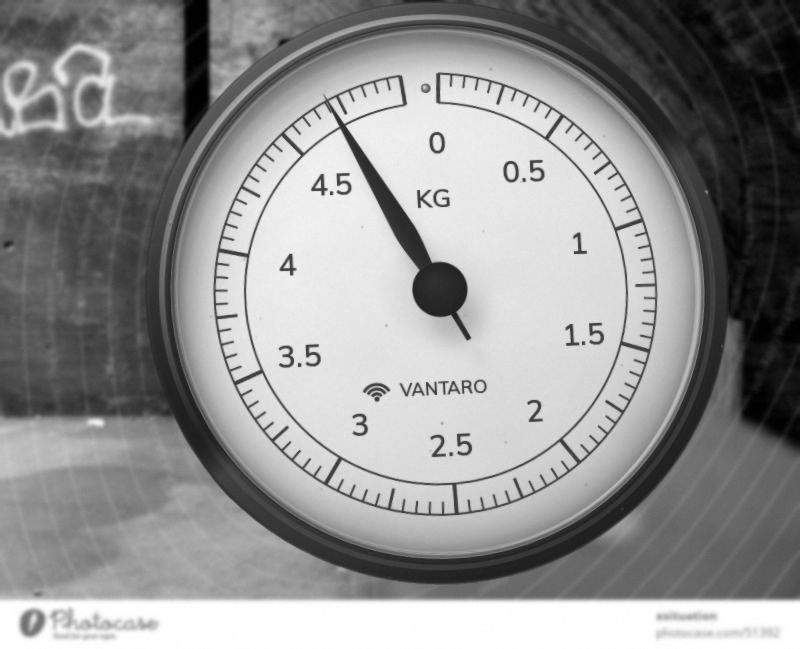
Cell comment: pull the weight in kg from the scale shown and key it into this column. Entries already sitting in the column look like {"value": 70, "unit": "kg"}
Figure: {"value": 4.7, "unit": "kg"}
